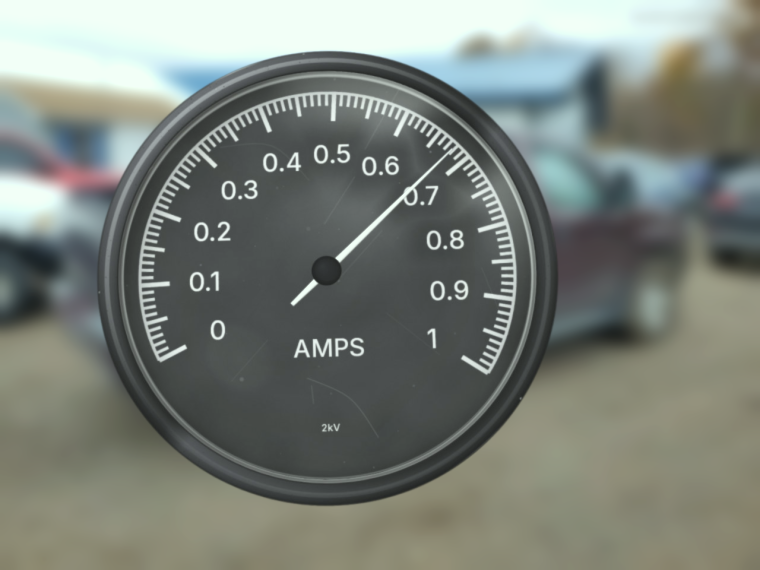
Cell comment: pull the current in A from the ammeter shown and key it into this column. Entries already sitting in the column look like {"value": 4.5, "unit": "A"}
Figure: {"value": 0.68, "unit": "A"}
